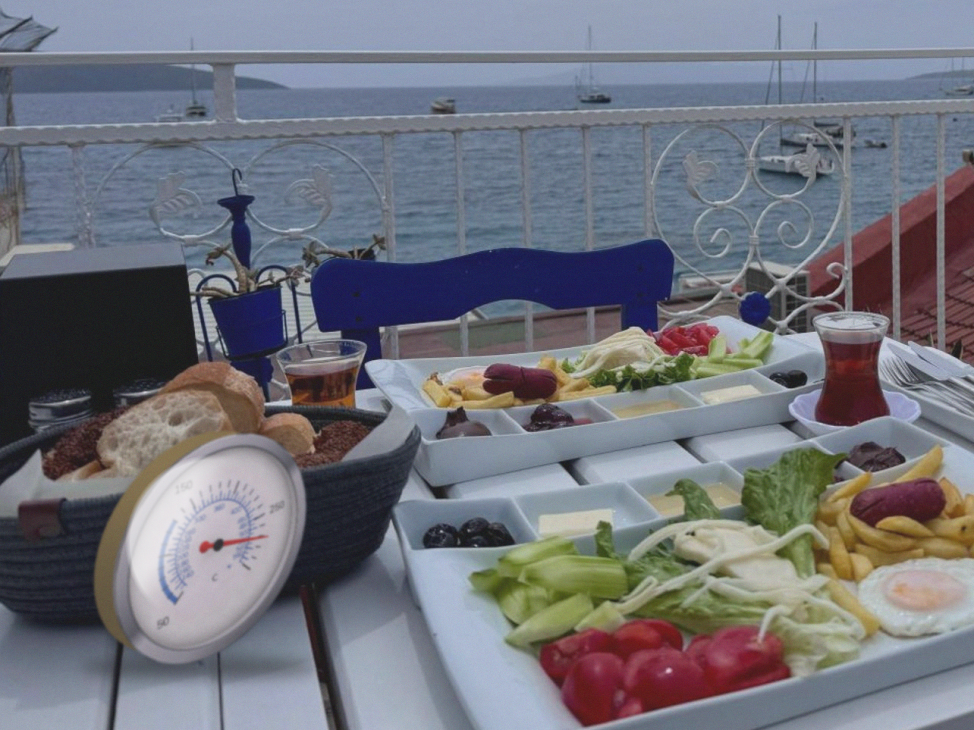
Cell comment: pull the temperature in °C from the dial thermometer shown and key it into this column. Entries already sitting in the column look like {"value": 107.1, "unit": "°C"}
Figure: {"value": 270, "unit": "°C"}
